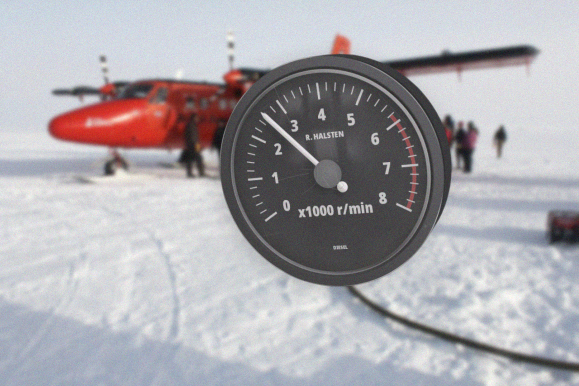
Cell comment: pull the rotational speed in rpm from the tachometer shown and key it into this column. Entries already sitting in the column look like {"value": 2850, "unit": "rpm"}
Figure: {"value": 2600, "unit": "rpm"}
